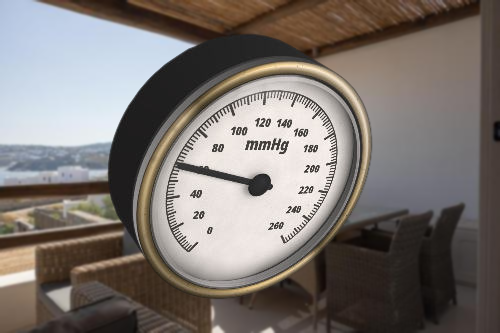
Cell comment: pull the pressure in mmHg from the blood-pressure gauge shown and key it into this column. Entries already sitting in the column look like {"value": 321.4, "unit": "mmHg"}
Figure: {"value": 60, "unit": "mmHg"}
